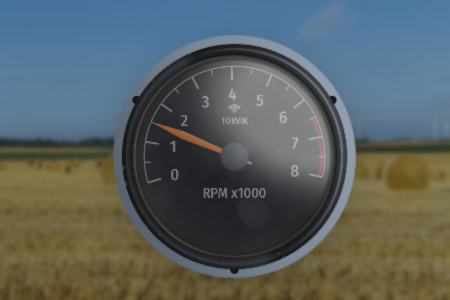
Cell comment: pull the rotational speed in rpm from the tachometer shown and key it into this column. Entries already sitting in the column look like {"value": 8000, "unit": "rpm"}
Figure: {"value": 1500, "unit": "rpm"}
